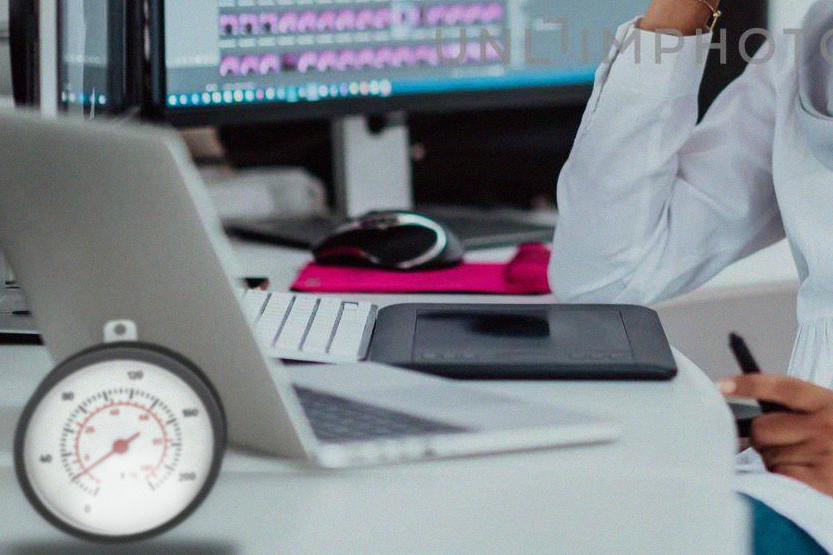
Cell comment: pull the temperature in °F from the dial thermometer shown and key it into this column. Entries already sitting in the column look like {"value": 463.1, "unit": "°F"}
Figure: {"value": 20, "unit": "°F"}
